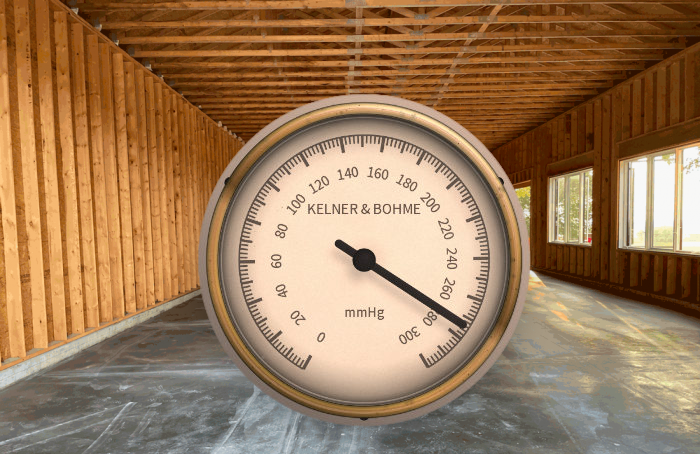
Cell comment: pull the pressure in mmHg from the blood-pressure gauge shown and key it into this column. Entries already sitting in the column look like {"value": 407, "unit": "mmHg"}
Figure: {"value": 274, "unit": "mmHg"}
